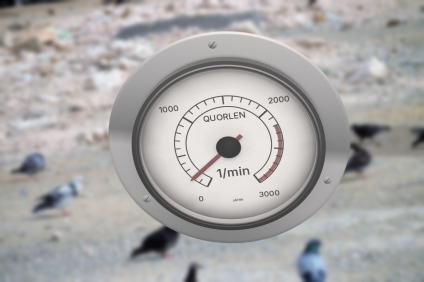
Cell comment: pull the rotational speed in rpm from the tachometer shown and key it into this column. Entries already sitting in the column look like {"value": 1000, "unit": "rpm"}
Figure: {"value": 200, "unit": "rpm"}
